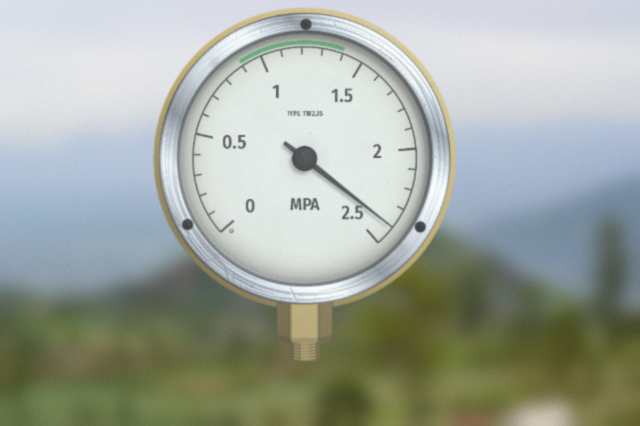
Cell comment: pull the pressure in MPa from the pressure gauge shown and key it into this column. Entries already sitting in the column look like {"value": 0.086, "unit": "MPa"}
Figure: {"value": 2.4, "unit": "MPa"}
